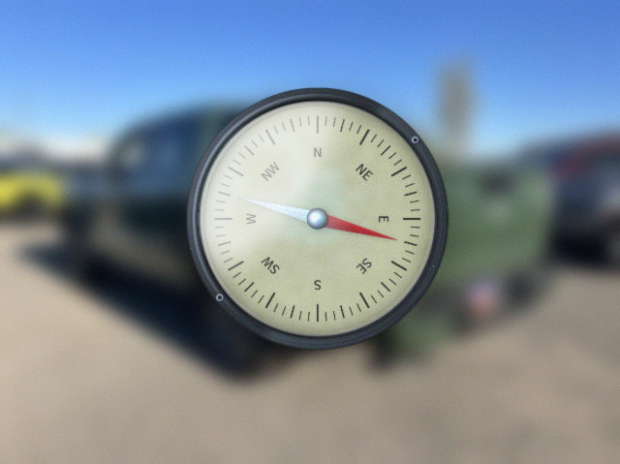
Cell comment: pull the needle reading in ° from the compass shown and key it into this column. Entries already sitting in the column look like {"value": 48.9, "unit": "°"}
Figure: {"value": 105, "unit": "°"}
